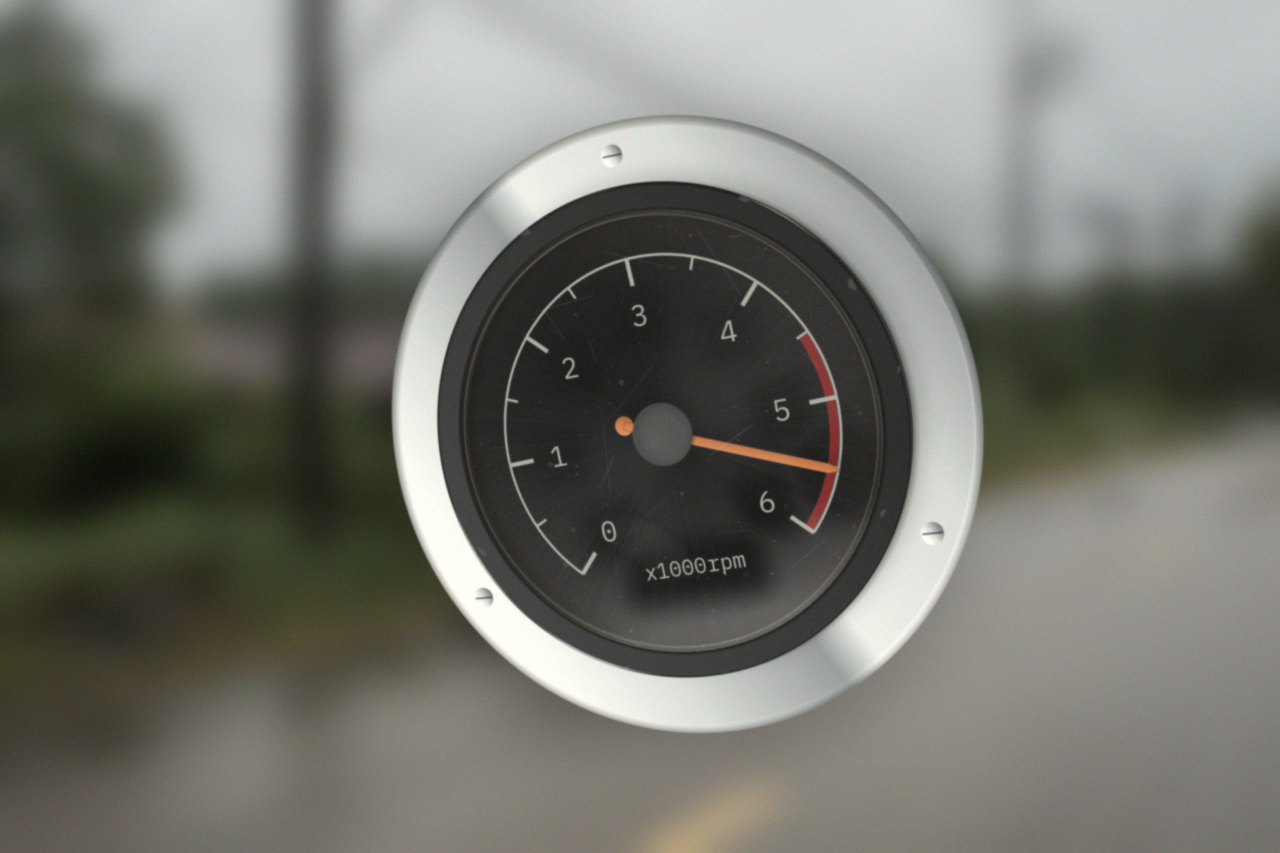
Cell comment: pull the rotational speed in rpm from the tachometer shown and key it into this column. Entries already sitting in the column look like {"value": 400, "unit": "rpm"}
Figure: {"value": 5500, "unit": "rpm"}
